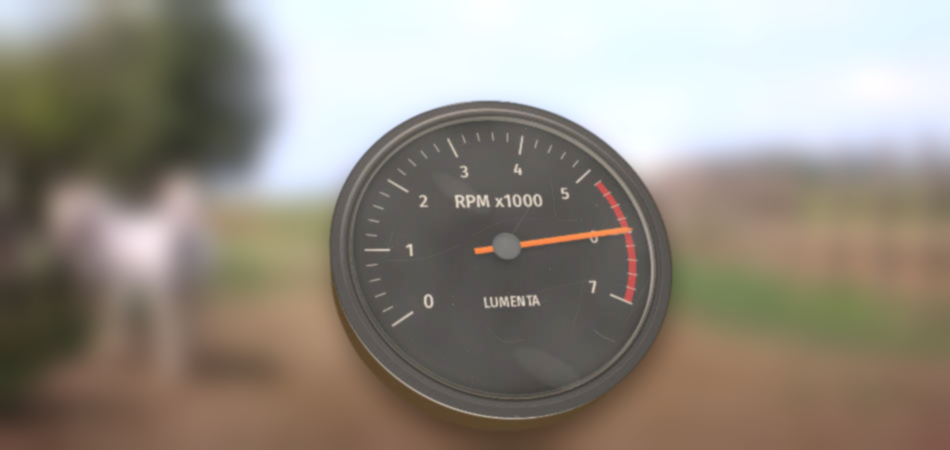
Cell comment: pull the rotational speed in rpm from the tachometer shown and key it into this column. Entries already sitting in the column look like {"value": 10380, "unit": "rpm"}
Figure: {"value": 6000, "unit": "rpm"}
